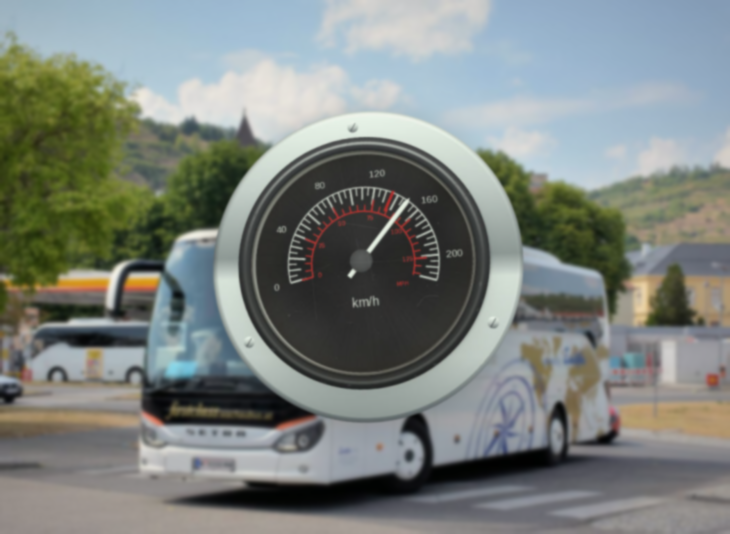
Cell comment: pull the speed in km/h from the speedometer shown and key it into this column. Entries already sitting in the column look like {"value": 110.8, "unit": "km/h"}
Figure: {"value": 150, "unit": "km/h"}
